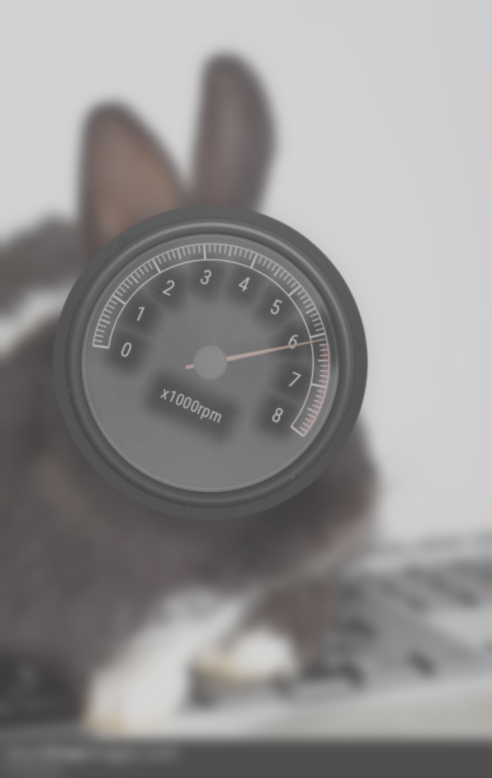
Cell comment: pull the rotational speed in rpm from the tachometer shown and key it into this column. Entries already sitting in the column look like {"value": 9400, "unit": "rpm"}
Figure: {"value": 6100, "unit": "rpm"}
